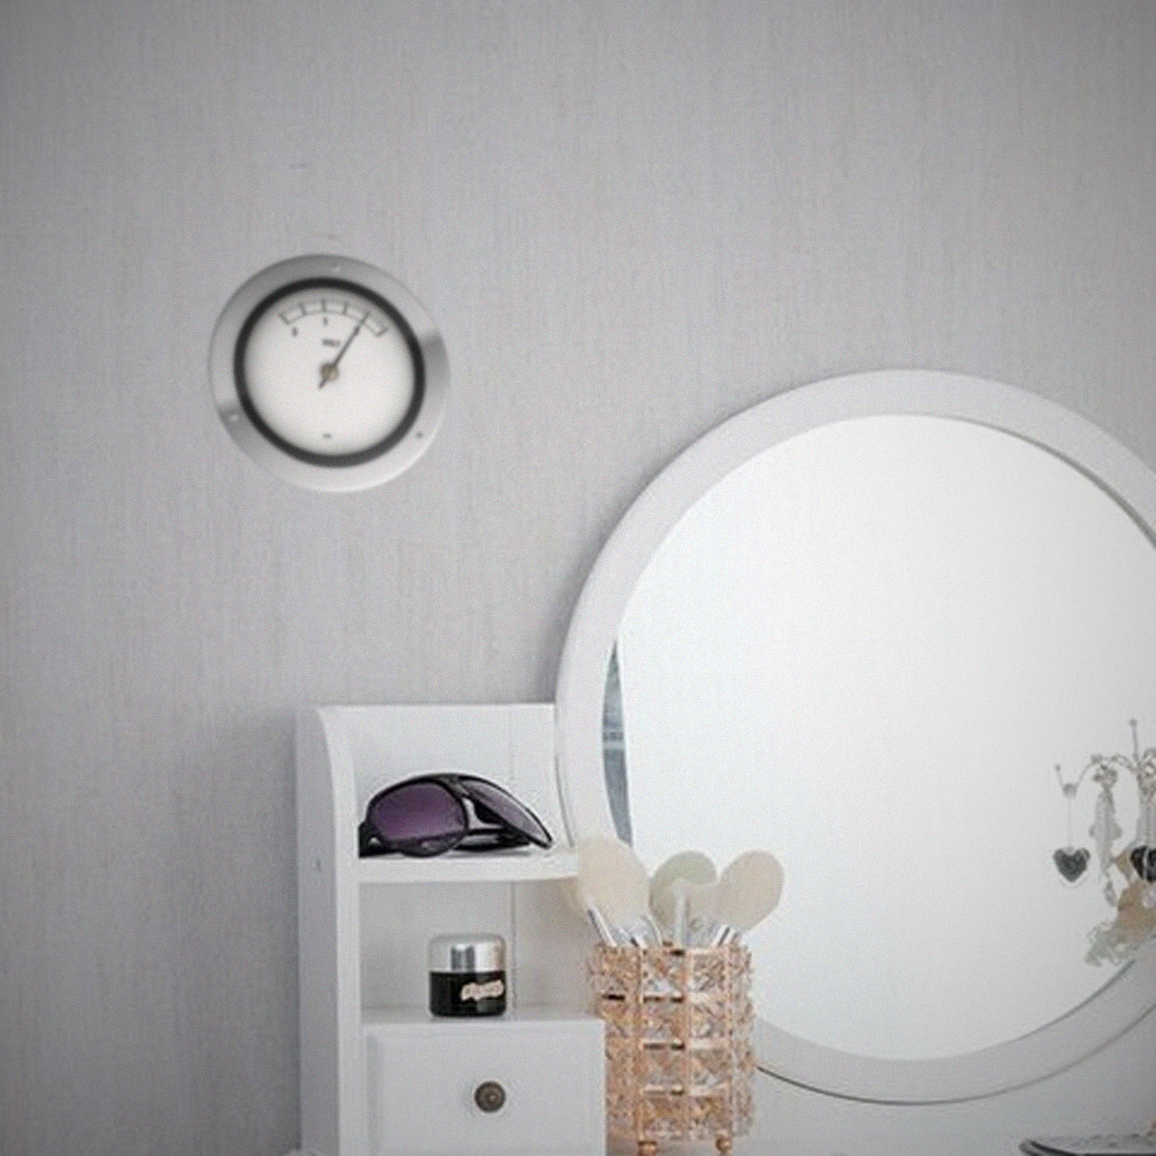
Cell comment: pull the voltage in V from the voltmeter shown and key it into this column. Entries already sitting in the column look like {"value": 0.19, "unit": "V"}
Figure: {"value": 2, "unit": "V"}
